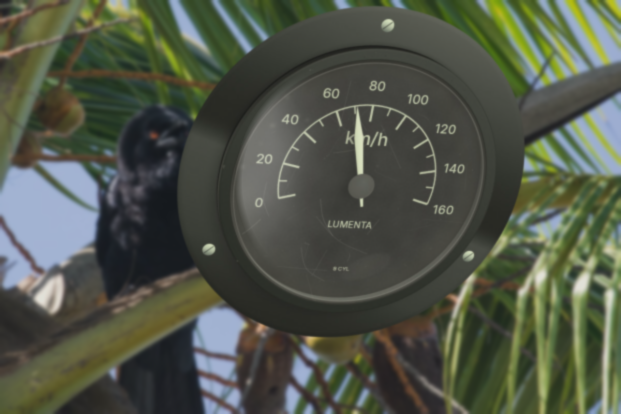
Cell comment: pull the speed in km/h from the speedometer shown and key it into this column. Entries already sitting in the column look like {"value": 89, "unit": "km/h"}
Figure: {"value": 70, "unit": "km/h"}
